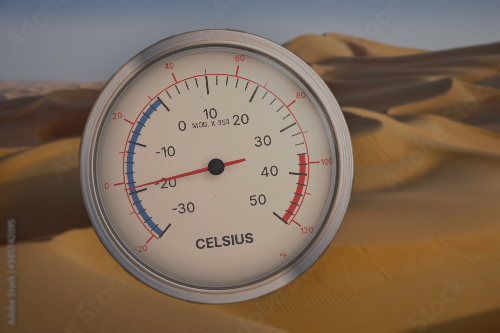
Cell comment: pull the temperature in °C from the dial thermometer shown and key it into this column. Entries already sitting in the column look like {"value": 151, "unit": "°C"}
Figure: {"value": -19, "unit": "°C"}
